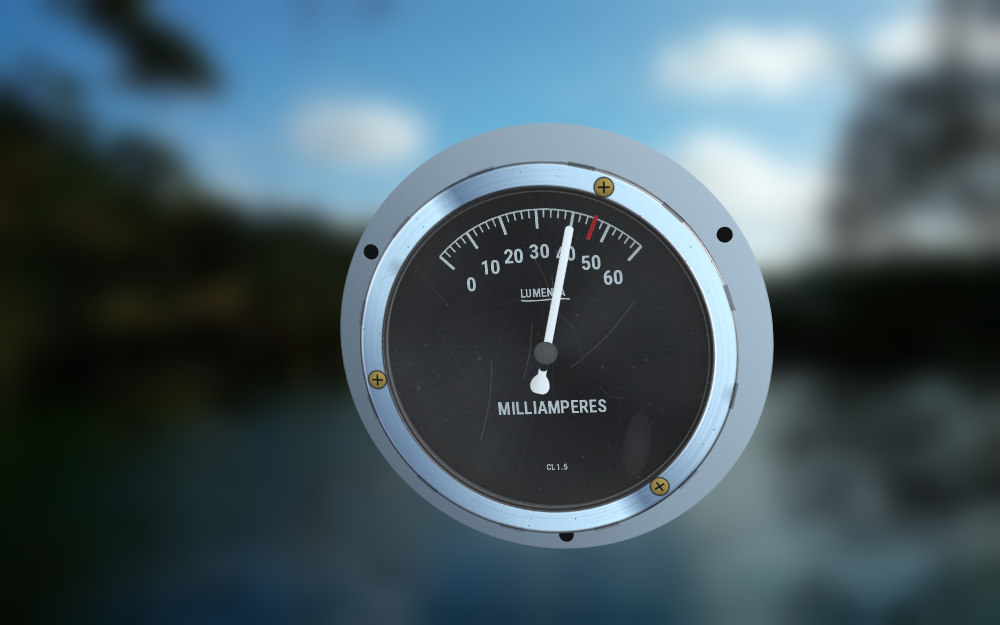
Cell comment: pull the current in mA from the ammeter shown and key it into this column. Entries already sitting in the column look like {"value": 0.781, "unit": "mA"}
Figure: {"value": 40, "unit": "mA"}
